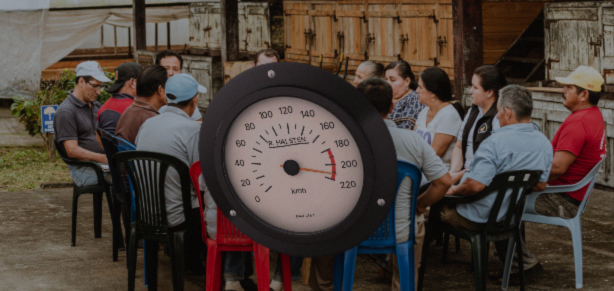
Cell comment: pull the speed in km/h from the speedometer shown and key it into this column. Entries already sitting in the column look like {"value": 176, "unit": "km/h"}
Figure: {"value": 210, "unit": "km/h"}
